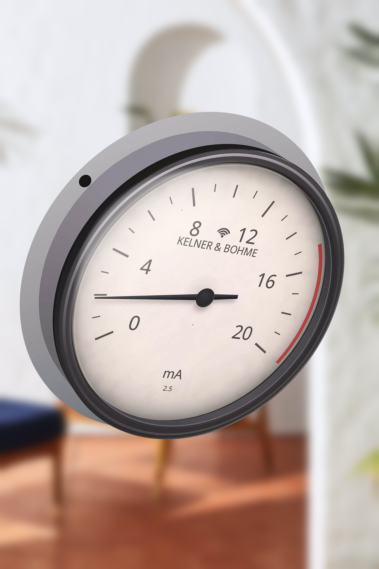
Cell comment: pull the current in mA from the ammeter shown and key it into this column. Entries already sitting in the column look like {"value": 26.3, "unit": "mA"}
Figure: {"value": 2, "unit": "mA"}
